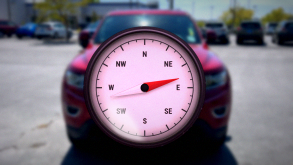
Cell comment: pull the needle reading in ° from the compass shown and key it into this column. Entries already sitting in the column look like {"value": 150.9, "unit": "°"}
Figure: {"value": 75, "unit": "°"}
